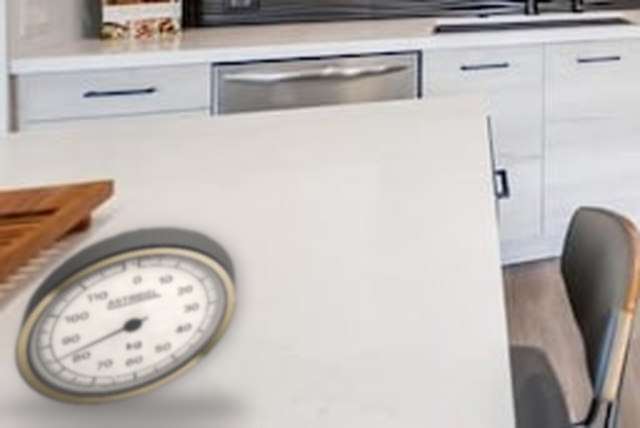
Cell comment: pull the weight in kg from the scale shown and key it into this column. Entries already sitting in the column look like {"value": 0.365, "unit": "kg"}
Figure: {"value": 85, "unit": "kg"}
